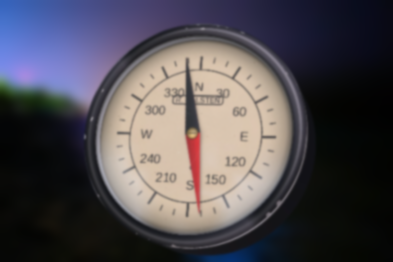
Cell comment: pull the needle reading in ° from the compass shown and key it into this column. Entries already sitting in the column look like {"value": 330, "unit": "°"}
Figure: {"value": 170, "unit": "°"}
